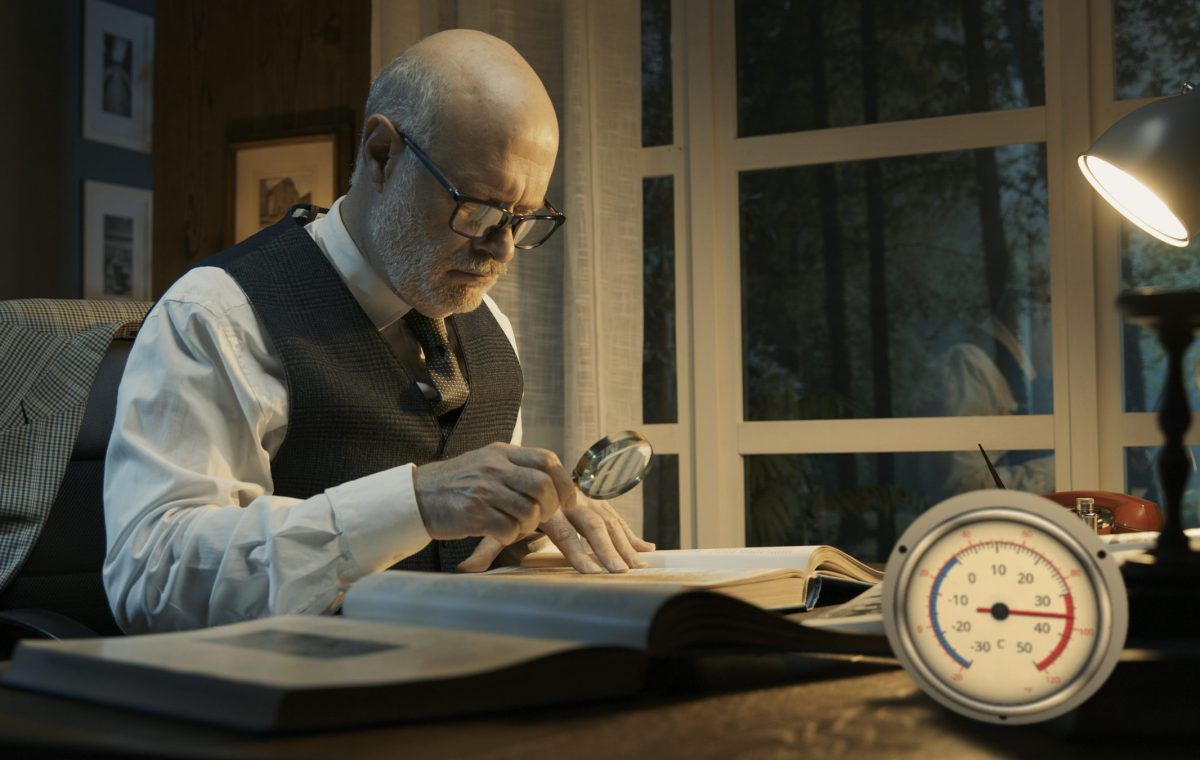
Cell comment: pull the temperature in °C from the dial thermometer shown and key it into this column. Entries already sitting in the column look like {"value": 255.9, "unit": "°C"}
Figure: {"value": 35, "unit": "°C"}
